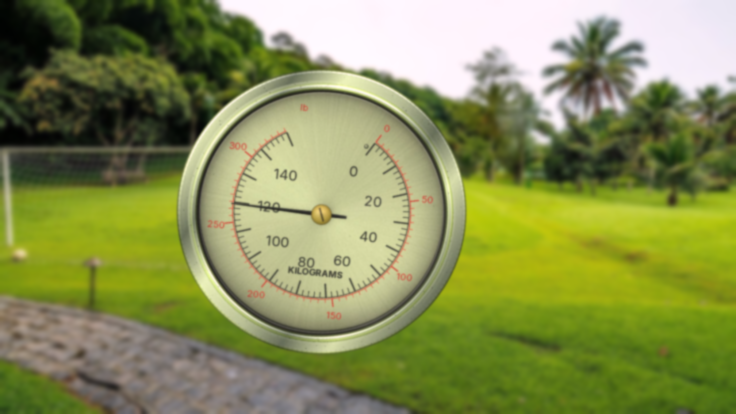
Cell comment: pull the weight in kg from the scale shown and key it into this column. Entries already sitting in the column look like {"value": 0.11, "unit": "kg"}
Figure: {"value": 120, "unit": "kg"}
